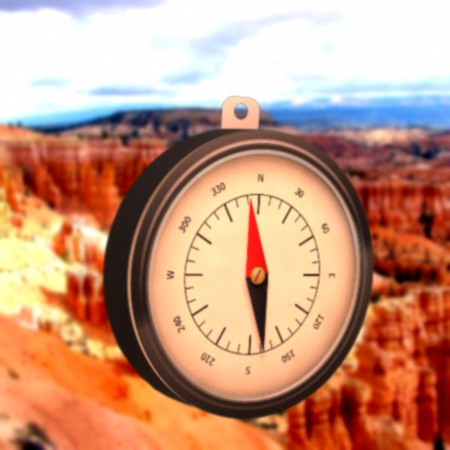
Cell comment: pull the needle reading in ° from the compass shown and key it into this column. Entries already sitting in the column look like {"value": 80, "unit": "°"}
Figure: {"value": 350, "unit": "°"}
